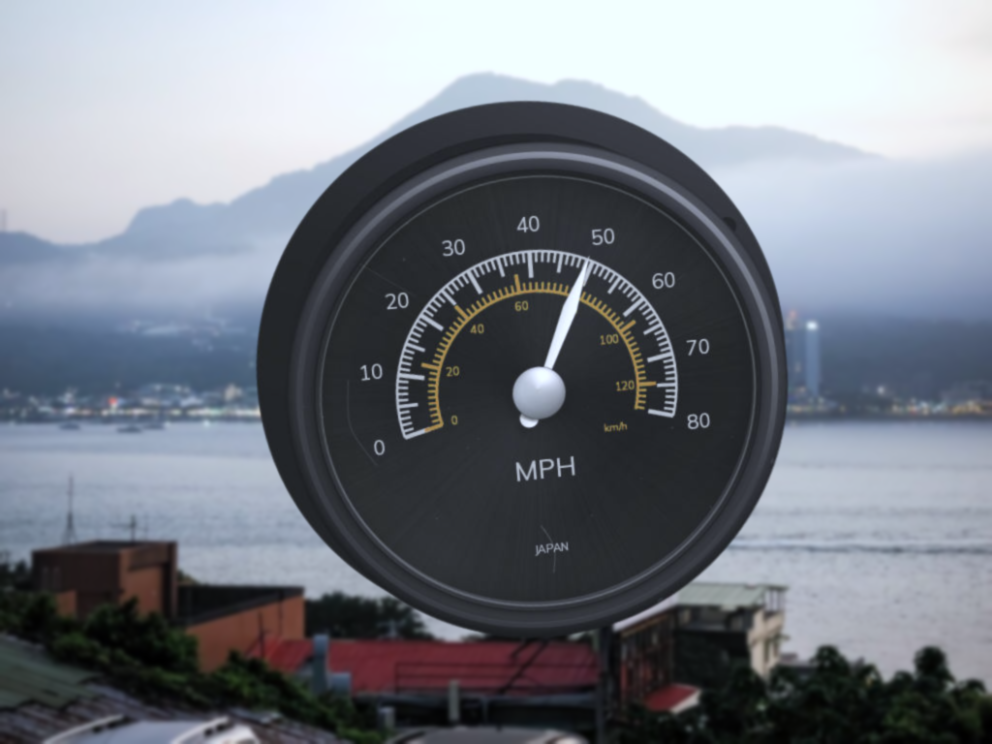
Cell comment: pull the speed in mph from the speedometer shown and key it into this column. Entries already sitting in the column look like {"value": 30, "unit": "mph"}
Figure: {"value": 49, "unit": "mph"}
